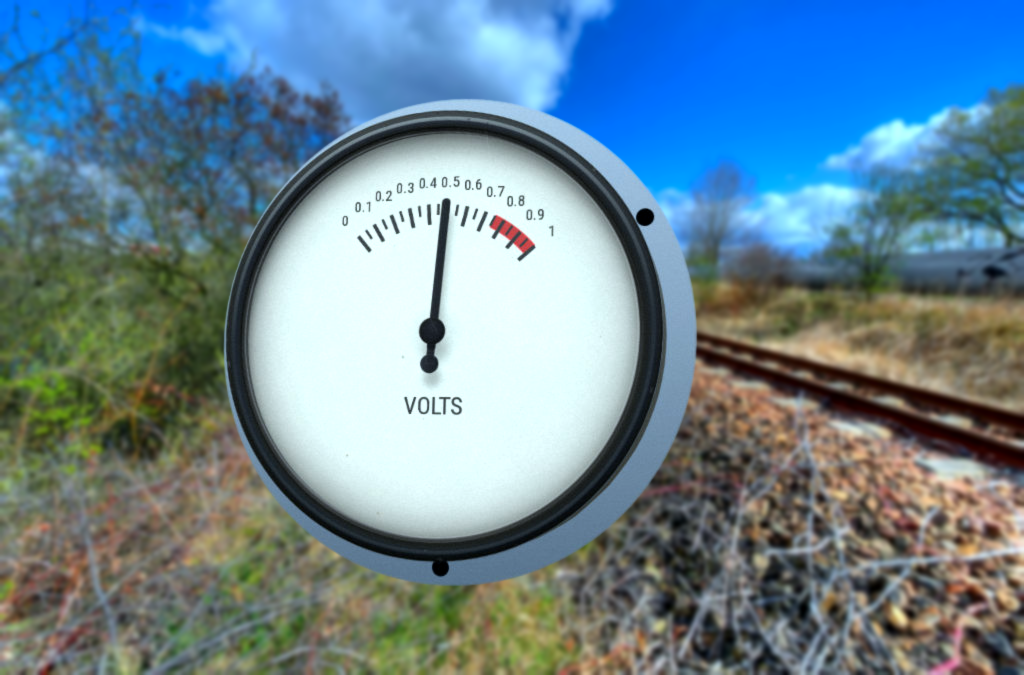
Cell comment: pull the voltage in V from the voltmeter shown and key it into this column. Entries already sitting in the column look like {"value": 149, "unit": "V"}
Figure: {"value": 0.5, "unit": "V"}
